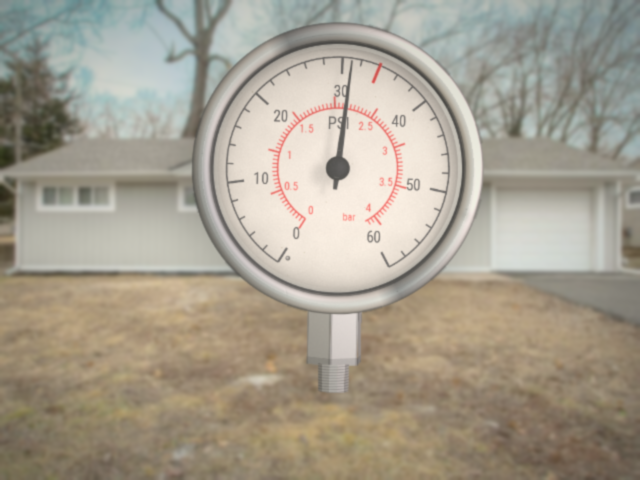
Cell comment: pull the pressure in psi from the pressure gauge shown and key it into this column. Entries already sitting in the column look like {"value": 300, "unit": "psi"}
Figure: {"value": 31, "unit": "psi"}
